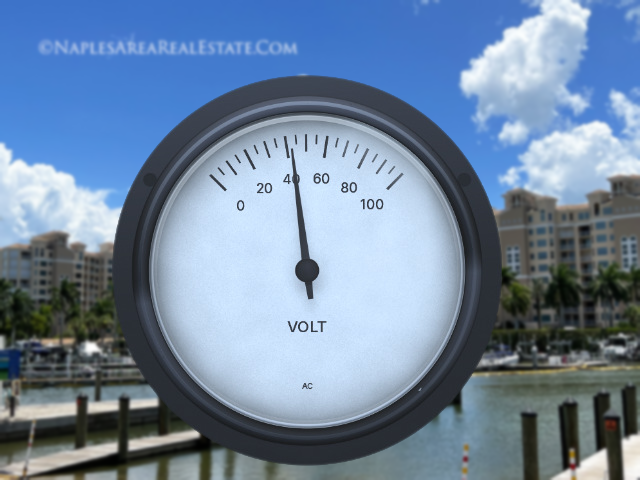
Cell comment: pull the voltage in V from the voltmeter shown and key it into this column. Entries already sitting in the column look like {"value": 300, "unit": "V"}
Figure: {"value": 42.5, "unit": "V"}
